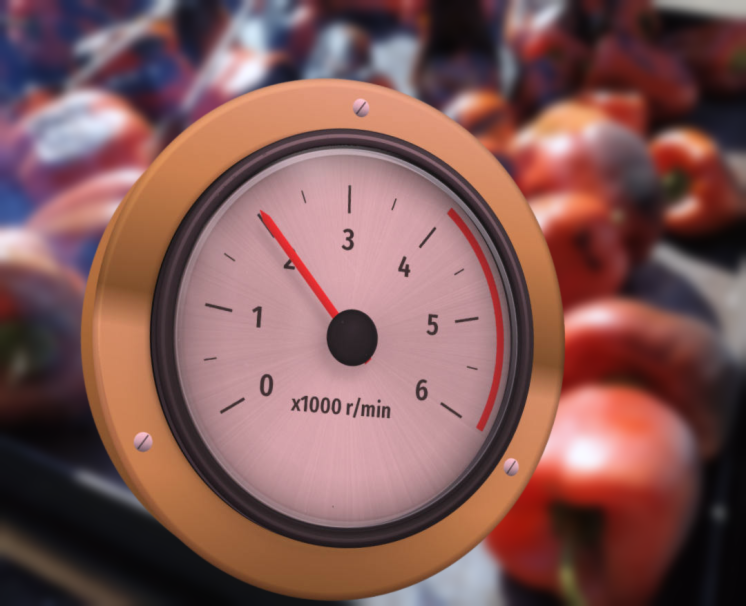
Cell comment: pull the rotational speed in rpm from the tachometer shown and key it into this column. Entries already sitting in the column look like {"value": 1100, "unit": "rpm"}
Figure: {"value": 2000, "unit": "rpm"}
